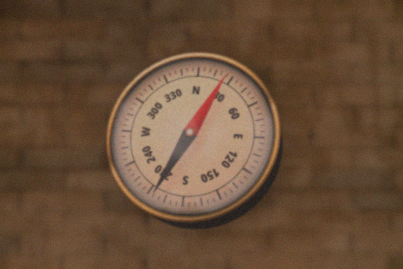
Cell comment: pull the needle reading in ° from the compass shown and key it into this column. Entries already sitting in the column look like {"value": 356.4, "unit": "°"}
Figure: {"value": 25, "unit": "°"}
